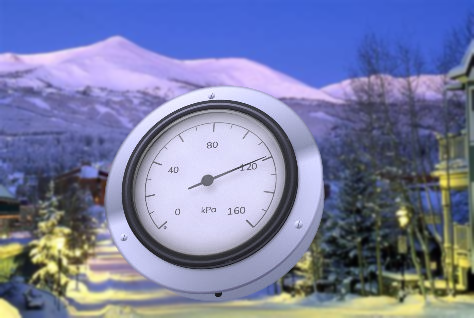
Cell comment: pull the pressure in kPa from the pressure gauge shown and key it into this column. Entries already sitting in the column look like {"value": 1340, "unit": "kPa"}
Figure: {"value": 120, "unit": "kPa"}
